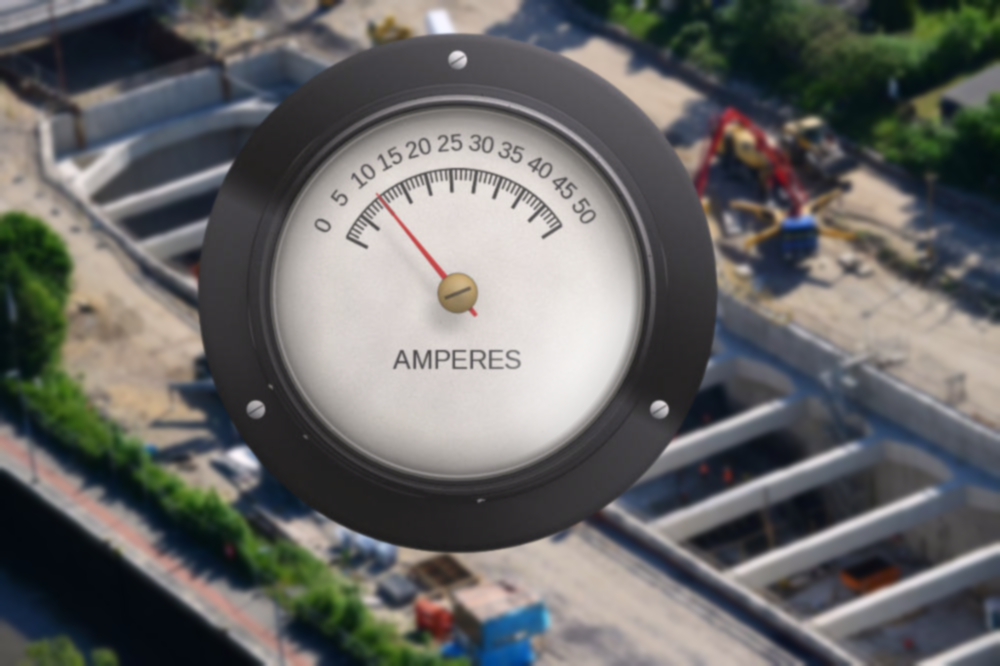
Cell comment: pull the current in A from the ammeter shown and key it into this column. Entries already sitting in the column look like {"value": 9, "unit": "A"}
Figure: {"value": 10, "unit": "A"}
